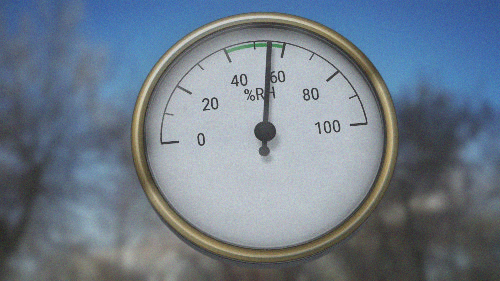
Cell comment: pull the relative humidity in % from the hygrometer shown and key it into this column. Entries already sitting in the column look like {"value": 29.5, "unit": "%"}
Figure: {"value": 55, "unit": "%"}
